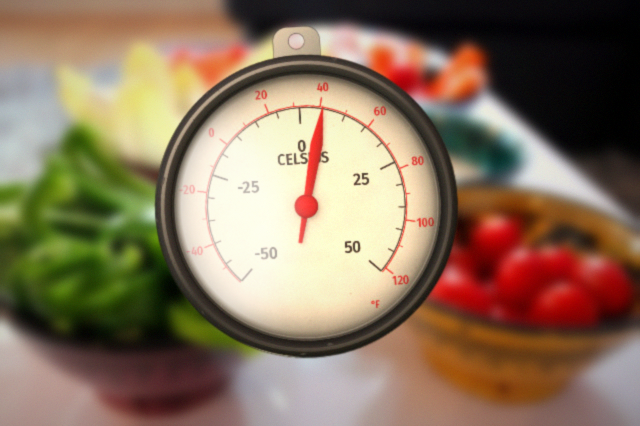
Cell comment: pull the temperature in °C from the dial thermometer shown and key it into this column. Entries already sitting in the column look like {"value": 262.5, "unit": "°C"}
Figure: {"value": 5, "unit": "°C"}
